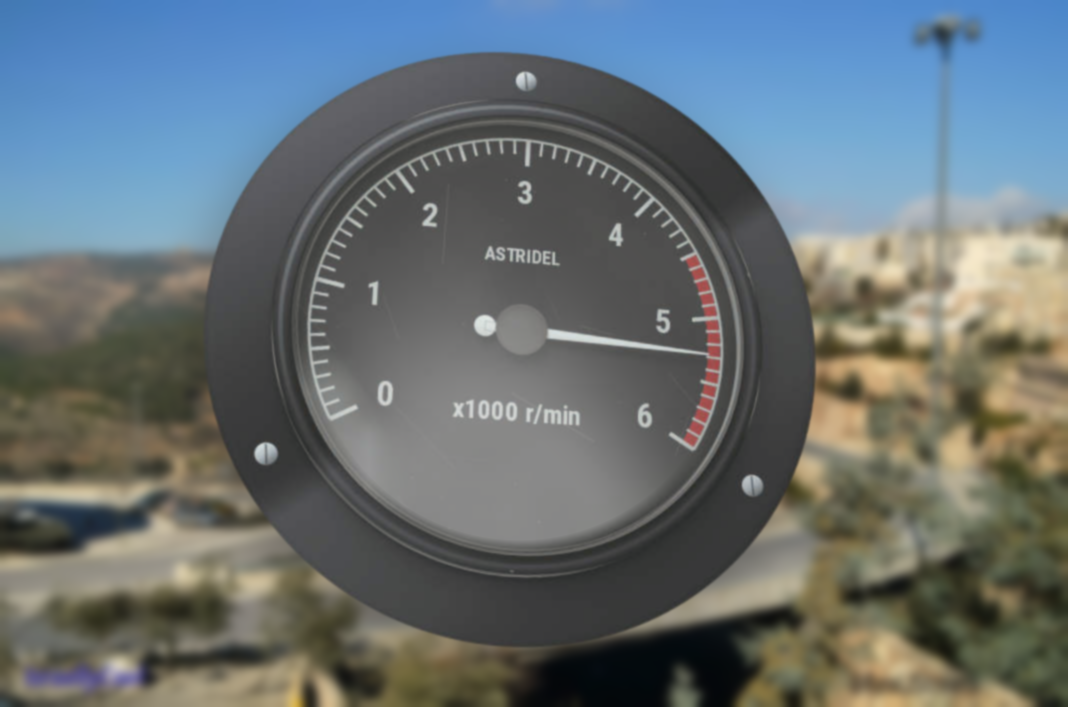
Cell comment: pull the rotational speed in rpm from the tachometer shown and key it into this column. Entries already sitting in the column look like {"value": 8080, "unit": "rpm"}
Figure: {"value": 5300, "unit": "rpm"}
